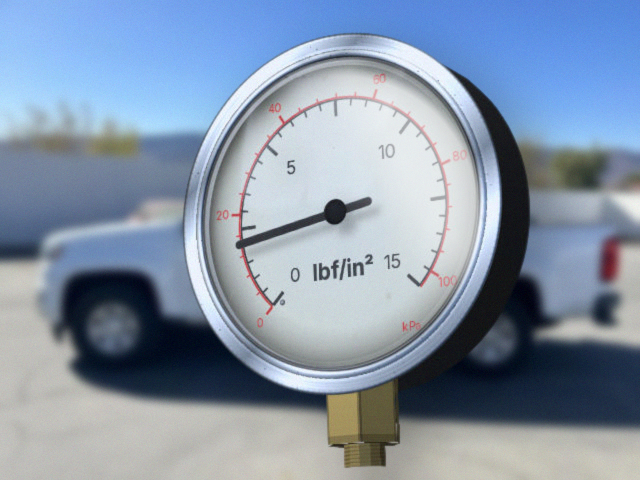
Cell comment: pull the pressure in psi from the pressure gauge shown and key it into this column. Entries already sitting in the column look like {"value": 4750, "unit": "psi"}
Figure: {"value": 2, "unit": "psi"}
